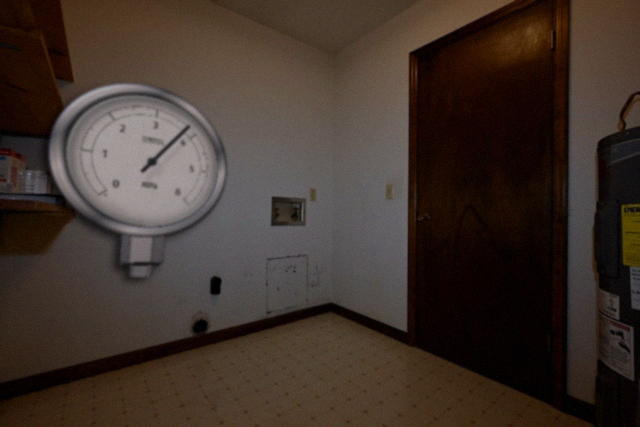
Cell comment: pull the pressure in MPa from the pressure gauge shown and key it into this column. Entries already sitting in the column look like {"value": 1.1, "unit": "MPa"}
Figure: {"value": 3.75, "unit": "MPa"}
